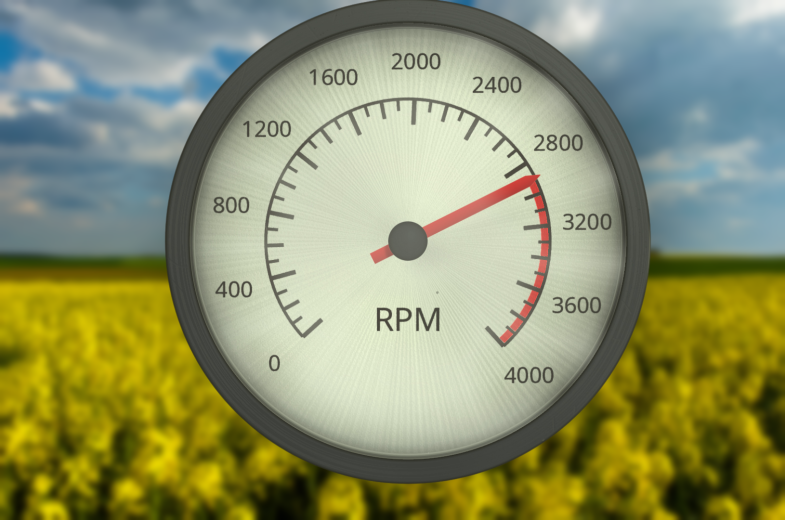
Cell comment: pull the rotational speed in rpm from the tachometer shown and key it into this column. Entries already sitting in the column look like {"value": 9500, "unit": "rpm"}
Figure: {"value": 2900, "unit": "rpm"}
